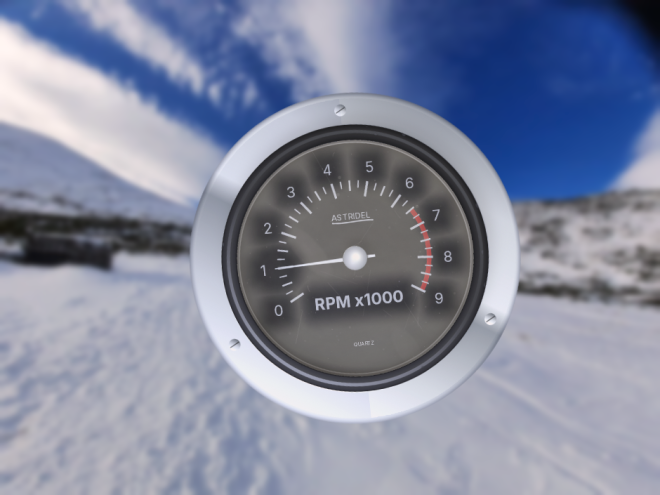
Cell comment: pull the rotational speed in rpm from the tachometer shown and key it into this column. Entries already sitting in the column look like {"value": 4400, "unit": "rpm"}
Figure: {"value": 1000, "unit": "rpm"}
